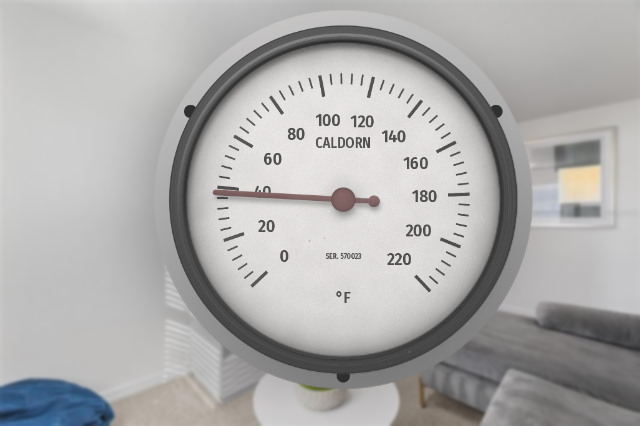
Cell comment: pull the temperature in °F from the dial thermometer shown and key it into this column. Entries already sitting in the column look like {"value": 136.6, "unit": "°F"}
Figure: {"value": 38, "unit": "°F"}
